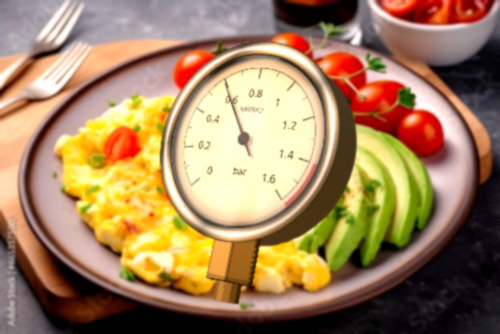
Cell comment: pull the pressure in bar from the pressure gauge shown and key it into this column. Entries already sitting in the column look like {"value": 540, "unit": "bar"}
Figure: {"value": 0.6, "unit": "bar"}
